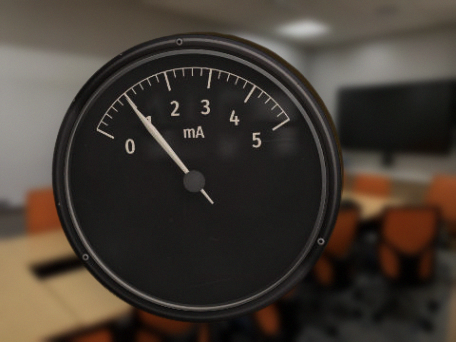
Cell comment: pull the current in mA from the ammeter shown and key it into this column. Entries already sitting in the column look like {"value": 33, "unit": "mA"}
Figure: {"value": 1, "unit": "mA"}
